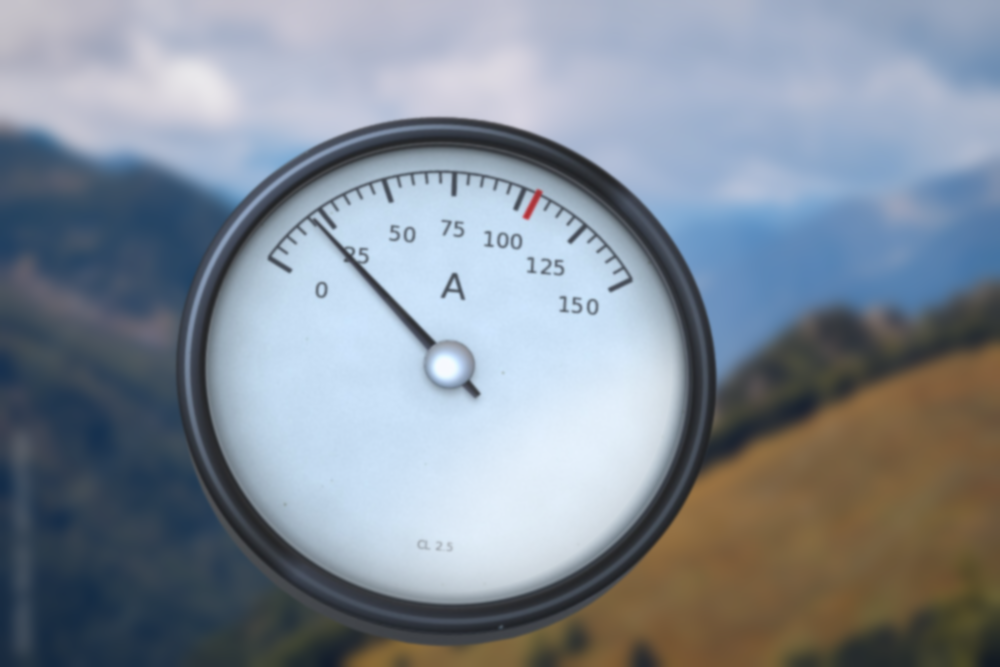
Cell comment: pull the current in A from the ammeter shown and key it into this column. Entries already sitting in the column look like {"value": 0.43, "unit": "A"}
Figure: {"value": 20, "unit": "A"}
